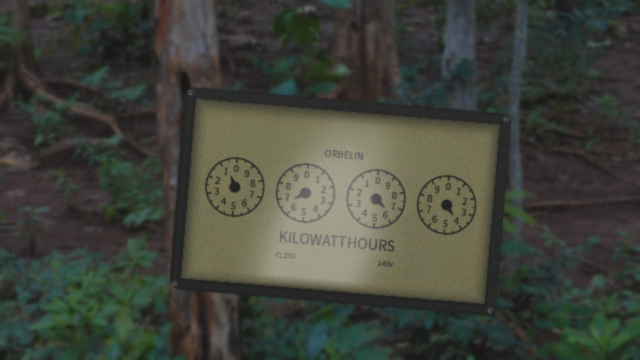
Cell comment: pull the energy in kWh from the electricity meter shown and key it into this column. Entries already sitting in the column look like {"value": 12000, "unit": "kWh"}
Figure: {"value": 664, "unit": "kWh"}
